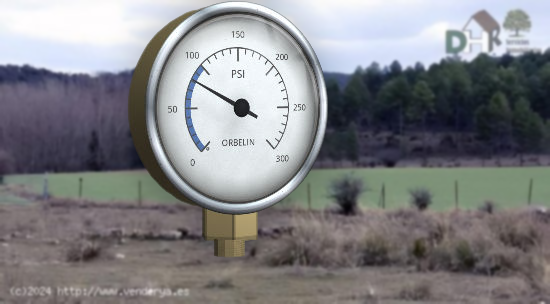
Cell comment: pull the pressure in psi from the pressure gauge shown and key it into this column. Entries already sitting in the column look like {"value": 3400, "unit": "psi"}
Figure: {"value": 80, "unit": "psi"}
